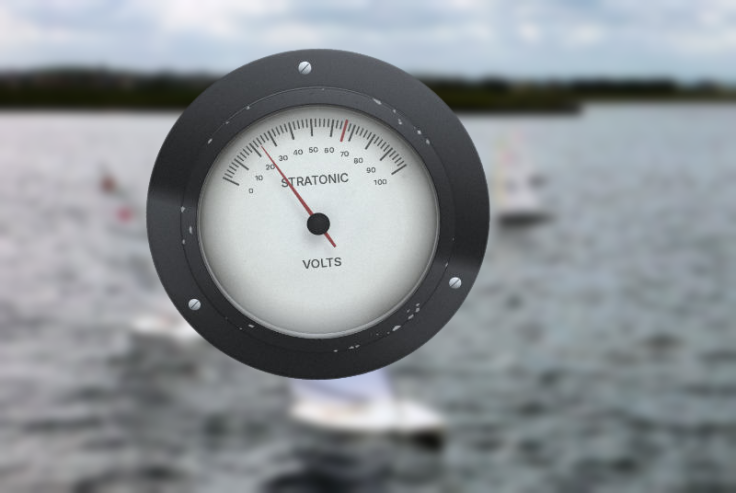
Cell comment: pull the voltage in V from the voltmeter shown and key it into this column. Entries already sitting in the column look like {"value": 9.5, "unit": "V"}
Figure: {"value": 24, "unit": "V"}
